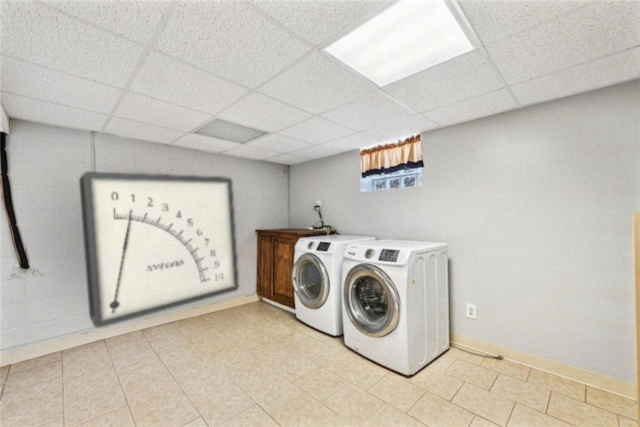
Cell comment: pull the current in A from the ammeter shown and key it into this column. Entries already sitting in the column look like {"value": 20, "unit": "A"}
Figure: {"value": 1, "unit": "A"}
